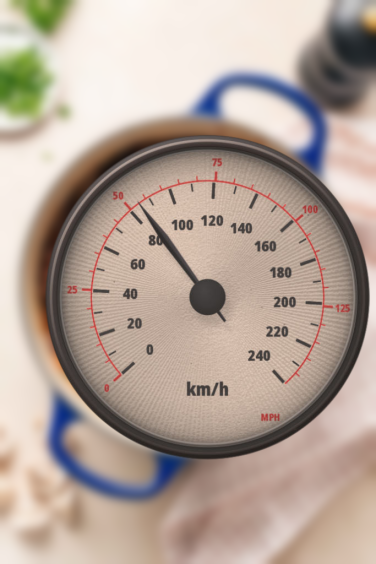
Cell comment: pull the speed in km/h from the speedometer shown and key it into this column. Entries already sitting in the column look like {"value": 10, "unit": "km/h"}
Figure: {"value": 85, "unit": "km/h"}
